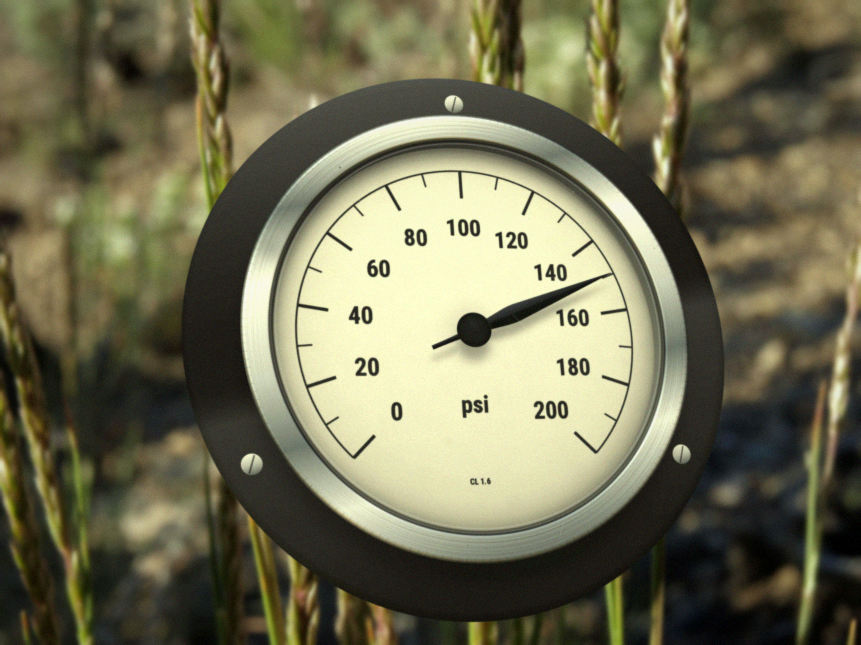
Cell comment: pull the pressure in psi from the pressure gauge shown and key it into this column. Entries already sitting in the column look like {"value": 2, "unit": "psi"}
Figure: {"value": 150, "unit": "psi"}
